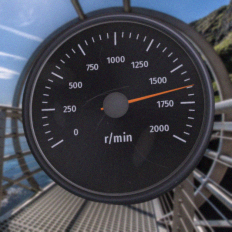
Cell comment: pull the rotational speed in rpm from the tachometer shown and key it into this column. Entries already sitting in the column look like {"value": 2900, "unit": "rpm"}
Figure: {"value": 1650, "unit": "rpm"}
